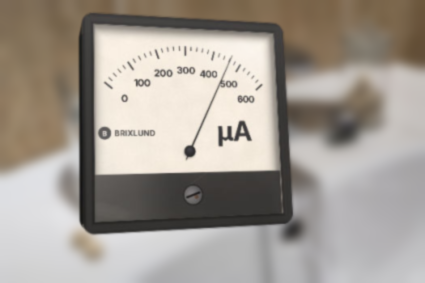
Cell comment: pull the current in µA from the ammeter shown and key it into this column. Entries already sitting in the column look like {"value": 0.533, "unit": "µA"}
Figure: {"value": 460, "unit": "µA"}
